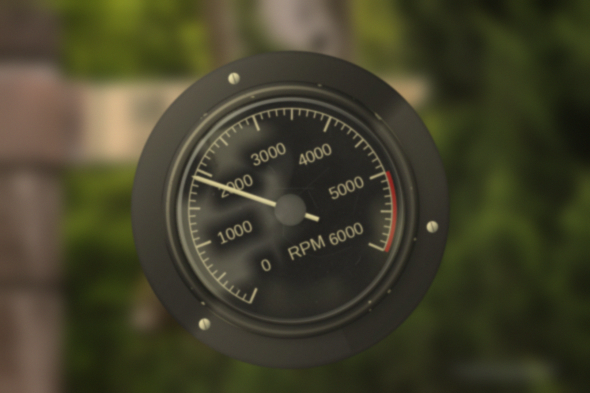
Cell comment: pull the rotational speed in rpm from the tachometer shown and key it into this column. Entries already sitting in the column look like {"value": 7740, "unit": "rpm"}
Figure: {"value": 1900, "unit": "rpm"}
